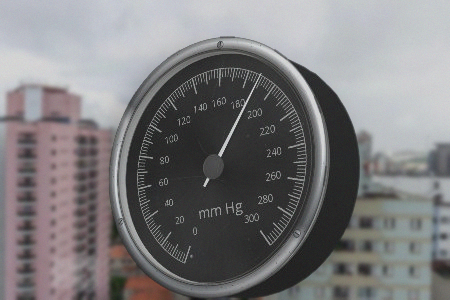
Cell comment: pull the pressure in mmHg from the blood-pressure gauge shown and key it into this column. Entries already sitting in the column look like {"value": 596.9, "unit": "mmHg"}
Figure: {"value": 190, "unit": "mmHg"}
